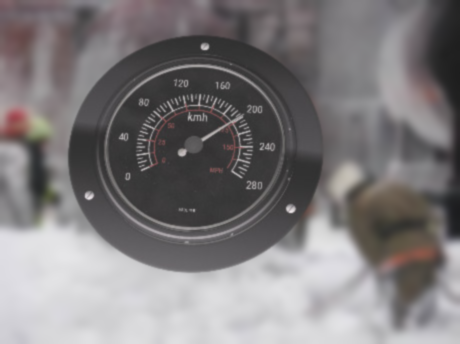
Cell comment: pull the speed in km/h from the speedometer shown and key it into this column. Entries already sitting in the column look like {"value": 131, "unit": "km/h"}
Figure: {"value": 200, "unit": "km/h"}
